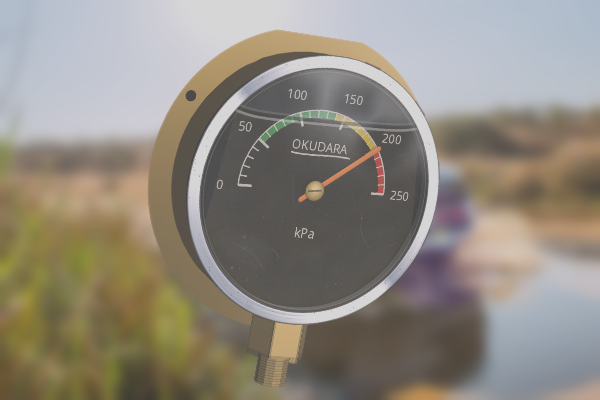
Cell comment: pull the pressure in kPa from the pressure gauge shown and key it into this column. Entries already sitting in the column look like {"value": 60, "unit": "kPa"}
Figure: {"value": 200, "unit": "kPa"}
